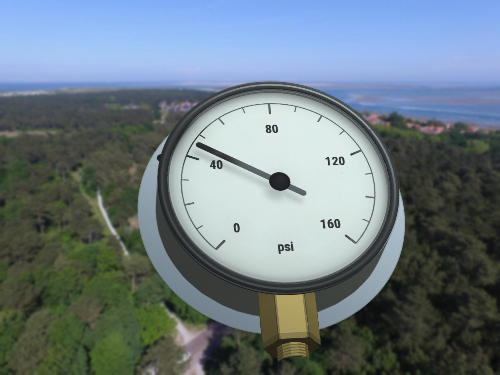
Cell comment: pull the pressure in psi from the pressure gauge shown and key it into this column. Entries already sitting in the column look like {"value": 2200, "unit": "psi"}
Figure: {"value": 45, "unit": "psi"}
